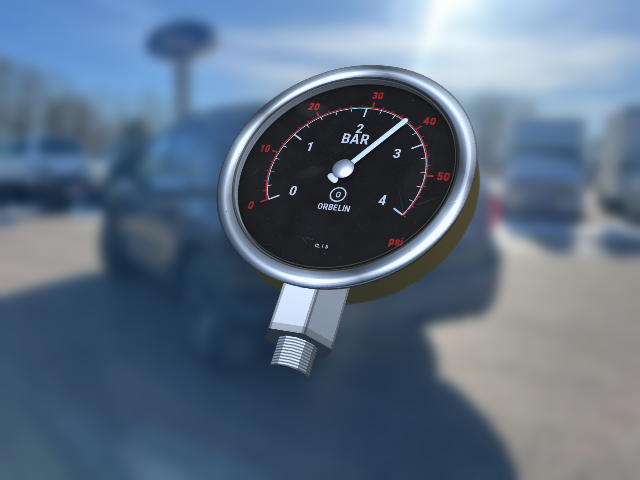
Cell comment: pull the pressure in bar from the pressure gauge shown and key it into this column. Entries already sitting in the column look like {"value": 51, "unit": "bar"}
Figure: {"value": 2.6, "unit": "bar"}
